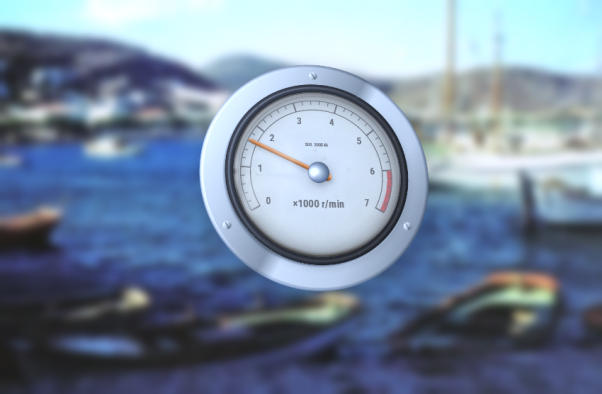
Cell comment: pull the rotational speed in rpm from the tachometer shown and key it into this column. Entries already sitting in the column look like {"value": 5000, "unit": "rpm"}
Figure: {"value": 1600, "unit": "rpm"}
